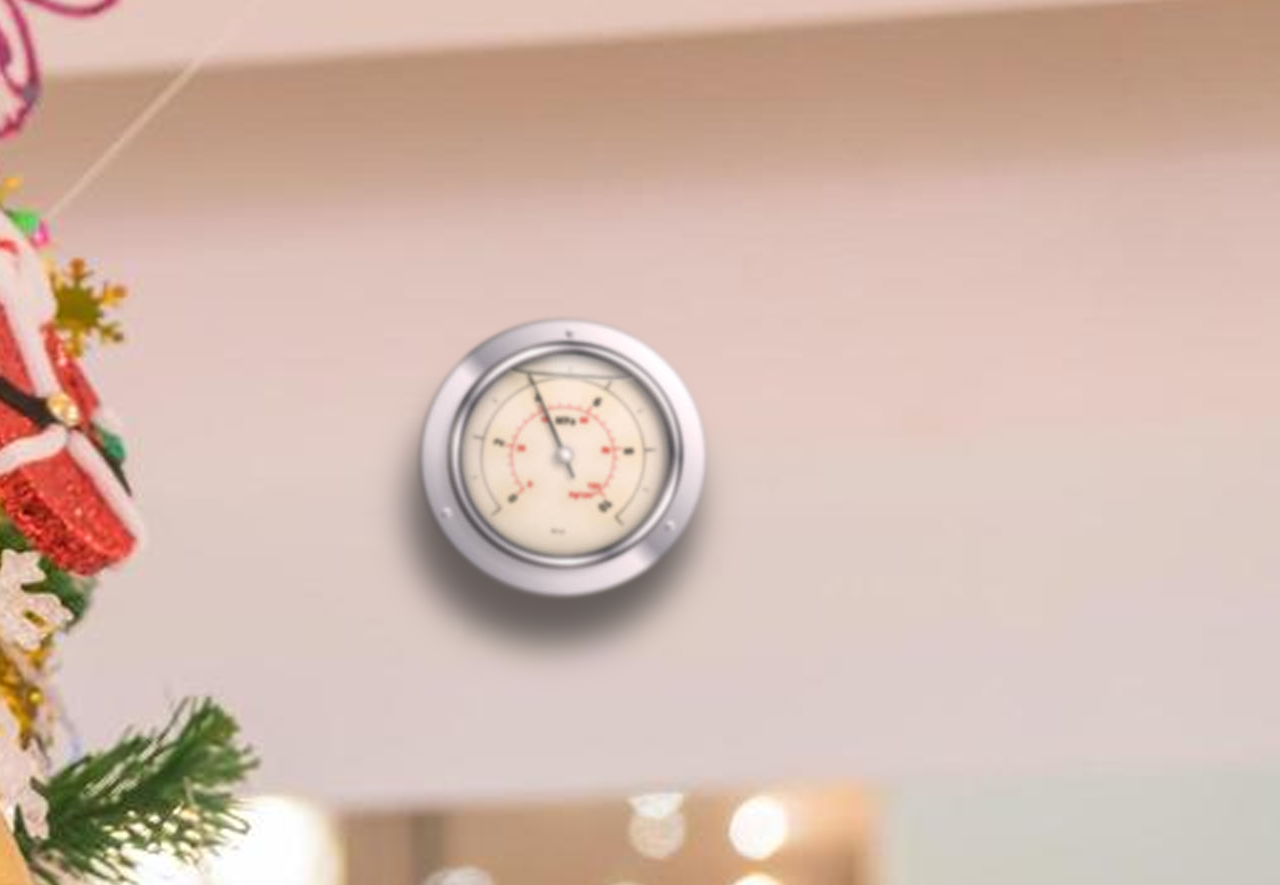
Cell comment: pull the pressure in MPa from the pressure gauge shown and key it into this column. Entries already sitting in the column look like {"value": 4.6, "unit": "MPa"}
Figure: {"value": 4, "unit": "MPa"}
